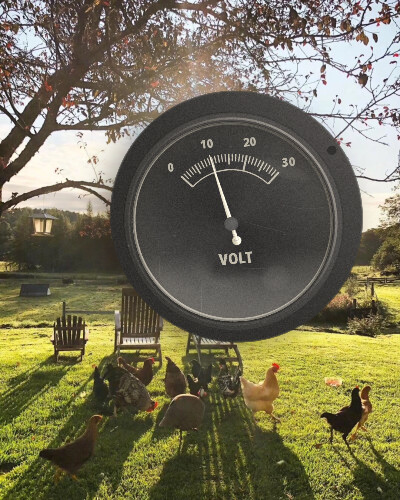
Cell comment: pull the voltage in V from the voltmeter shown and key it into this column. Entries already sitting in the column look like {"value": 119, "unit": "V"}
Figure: {"value": 10, "unit": "V"}
